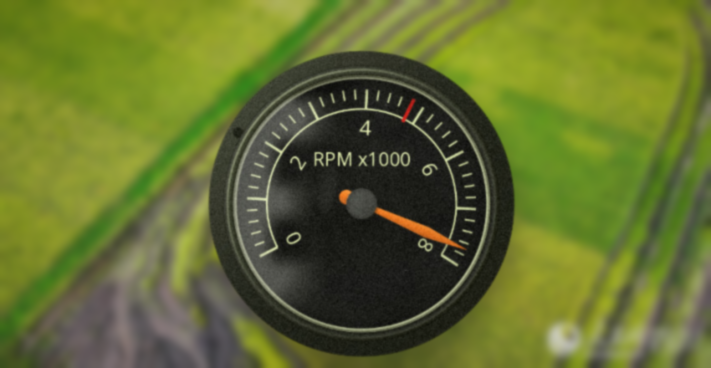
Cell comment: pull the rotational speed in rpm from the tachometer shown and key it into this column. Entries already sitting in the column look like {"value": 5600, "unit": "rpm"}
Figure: {"value": 7700, "unit": "rpm"}
